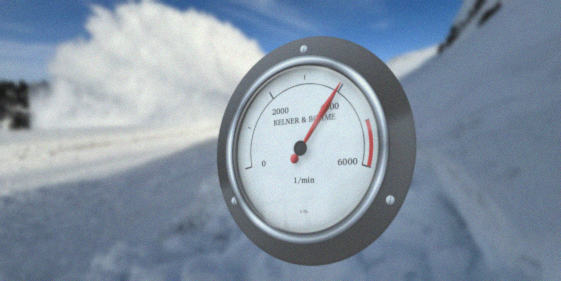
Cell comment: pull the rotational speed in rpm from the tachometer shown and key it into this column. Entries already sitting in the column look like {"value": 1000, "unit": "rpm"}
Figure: {"value": 4000, "unit": "rpm"}
